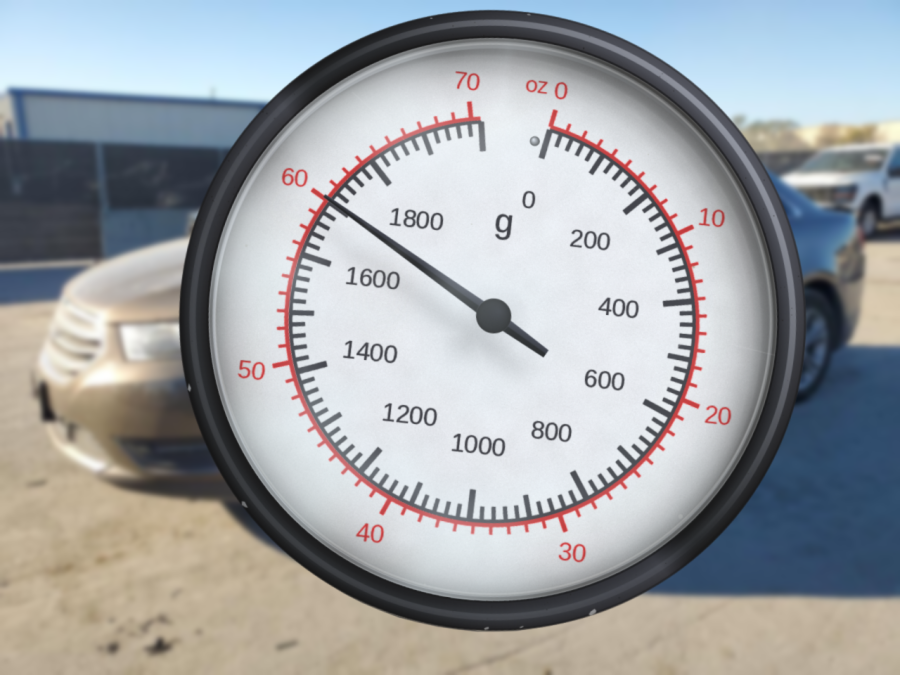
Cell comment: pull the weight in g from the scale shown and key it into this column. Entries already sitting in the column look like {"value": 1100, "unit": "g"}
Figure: {"value": 1700, "unit": "g"}
